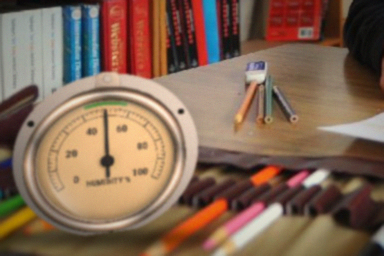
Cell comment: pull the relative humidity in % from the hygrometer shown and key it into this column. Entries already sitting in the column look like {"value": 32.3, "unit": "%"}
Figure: {"value": 50, "unit": "%"}
